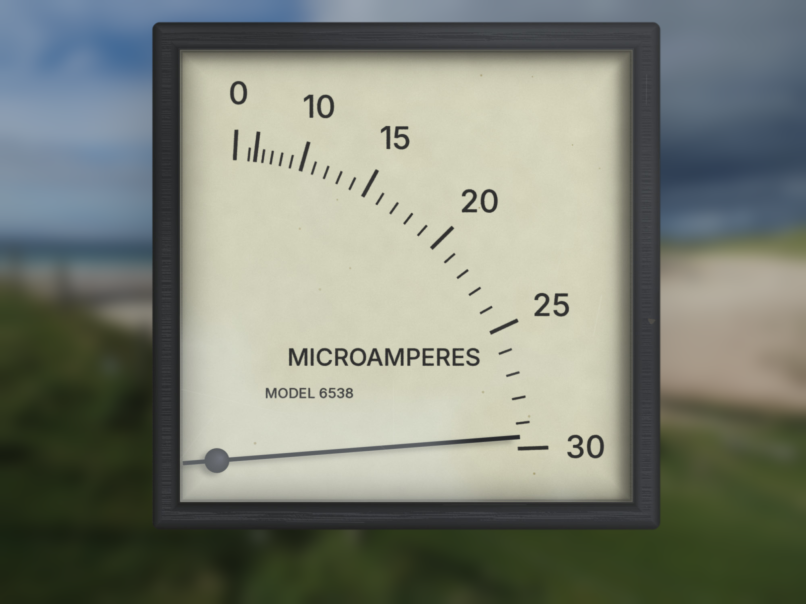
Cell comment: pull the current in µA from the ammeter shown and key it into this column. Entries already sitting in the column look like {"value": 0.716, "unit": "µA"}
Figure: {"value": 29.5, "unit": "µA"}
